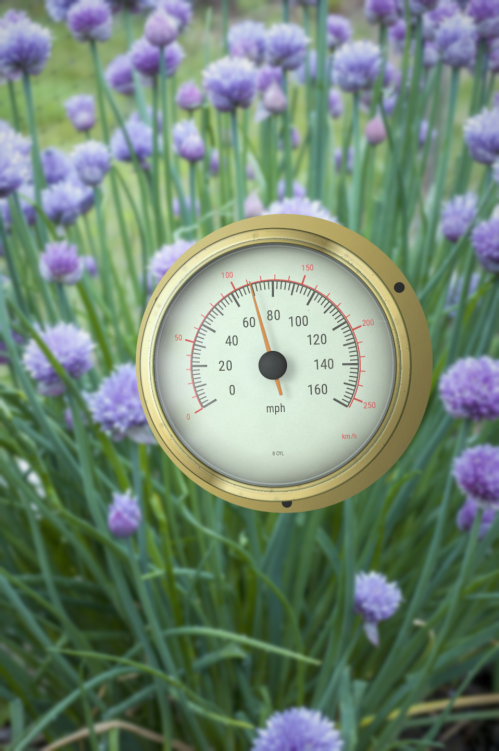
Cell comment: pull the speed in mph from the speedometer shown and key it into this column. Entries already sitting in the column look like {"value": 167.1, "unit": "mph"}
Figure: {"value": 70, "unit": "mph"}
